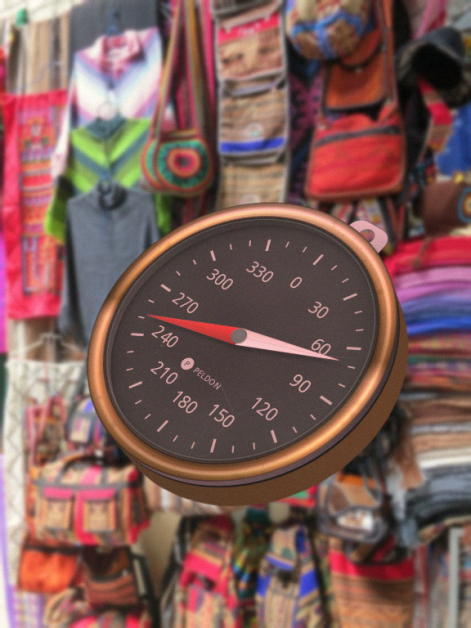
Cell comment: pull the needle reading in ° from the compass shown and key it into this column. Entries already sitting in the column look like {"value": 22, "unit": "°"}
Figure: {"value": 250, "unit": "°"}
